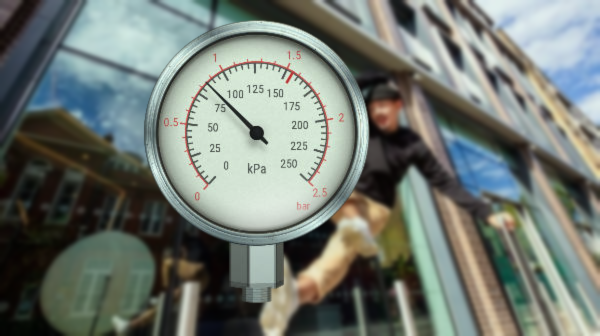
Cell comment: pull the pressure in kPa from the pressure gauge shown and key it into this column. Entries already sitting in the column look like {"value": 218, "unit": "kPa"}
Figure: {"value": 85, "unit": "kPa"}
